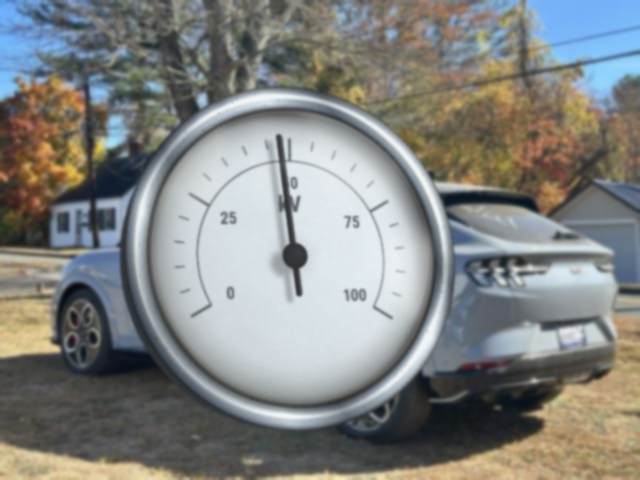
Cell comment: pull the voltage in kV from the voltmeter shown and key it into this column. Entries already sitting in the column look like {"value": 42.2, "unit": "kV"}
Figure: {"value": 47.5, "unit": "kV"}
